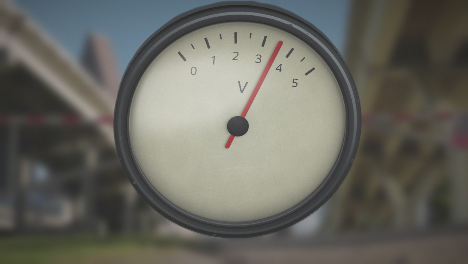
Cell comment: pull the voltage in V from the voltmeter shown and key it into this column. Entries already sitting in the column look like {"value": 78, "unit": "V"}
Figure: {"value": 3.5, "unit": "V"}
